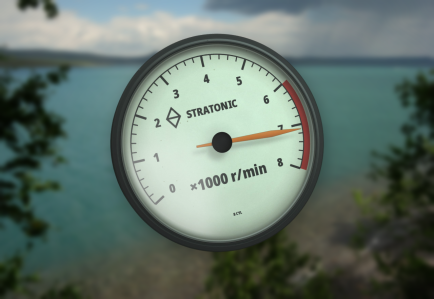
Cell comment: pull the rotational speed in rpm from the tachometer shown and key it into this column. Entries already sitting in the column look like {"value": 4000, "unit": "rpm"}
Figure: {"value": 7100, "unit": "rpm"}
